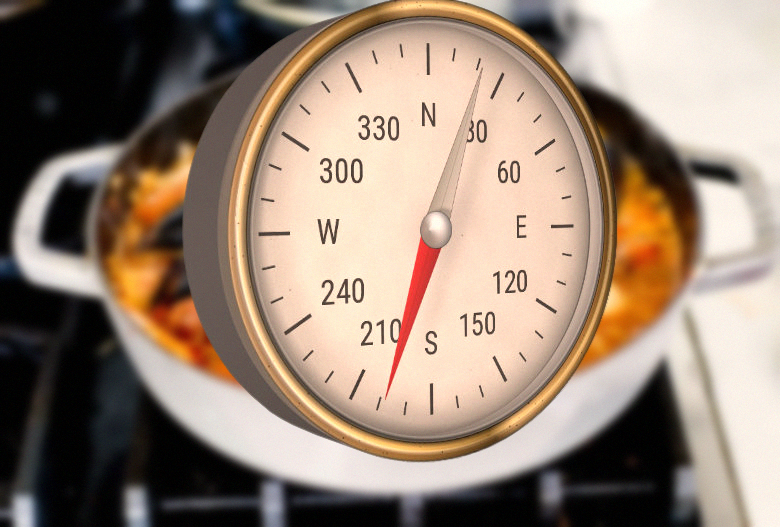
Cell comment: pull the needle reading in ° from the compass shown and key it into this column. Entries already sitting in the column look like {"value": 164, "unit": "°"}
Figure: {"value": 200, "unit": "°"}
